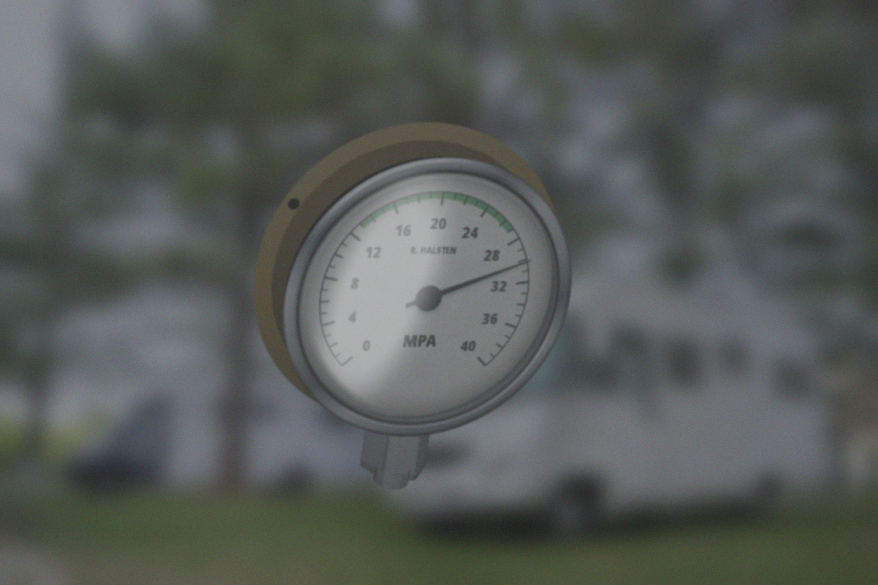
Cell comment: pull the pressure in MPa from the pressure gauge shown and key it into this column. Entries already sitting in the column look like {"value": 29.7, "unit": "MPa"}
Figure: {"value": 30, "unit": "MPa"}
